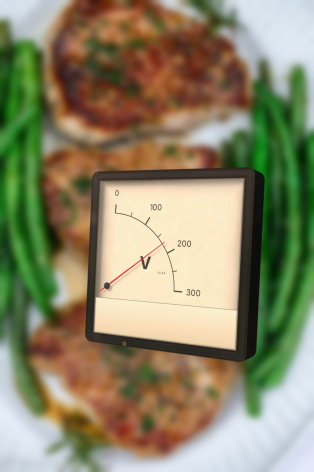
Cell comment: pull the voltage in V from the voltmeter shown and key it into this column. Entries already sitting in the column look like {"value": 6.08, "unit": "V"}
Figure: {"value": 175, "unit": "V"}
